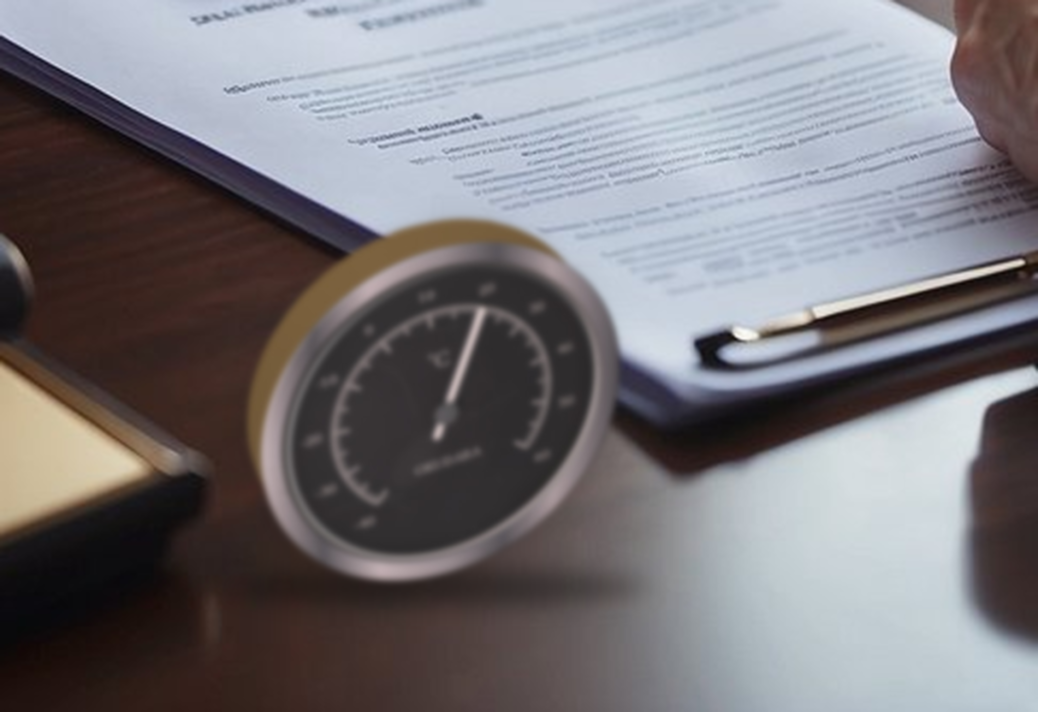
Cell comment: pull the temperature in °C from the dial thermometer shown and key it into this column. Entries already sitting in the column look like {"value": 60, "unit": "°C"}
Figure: {"value": 20, "unit": "°C"}
